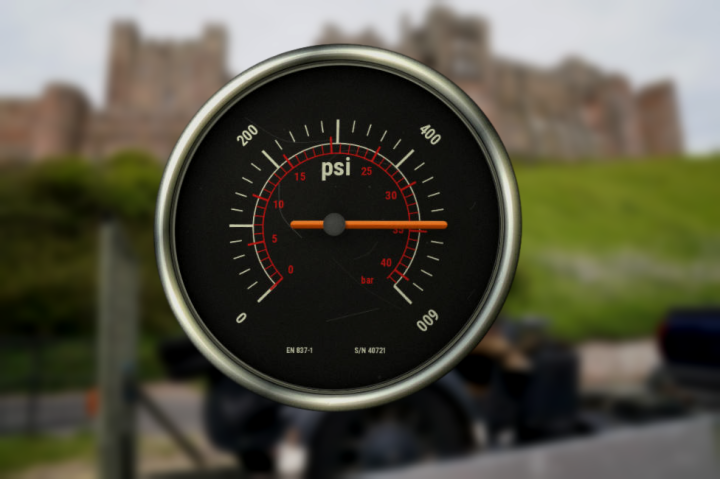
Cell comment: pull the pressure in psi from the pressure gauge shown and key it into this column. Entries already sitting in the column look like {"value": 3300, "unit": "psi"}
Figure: {"value": 500, "unit": "psi"}
